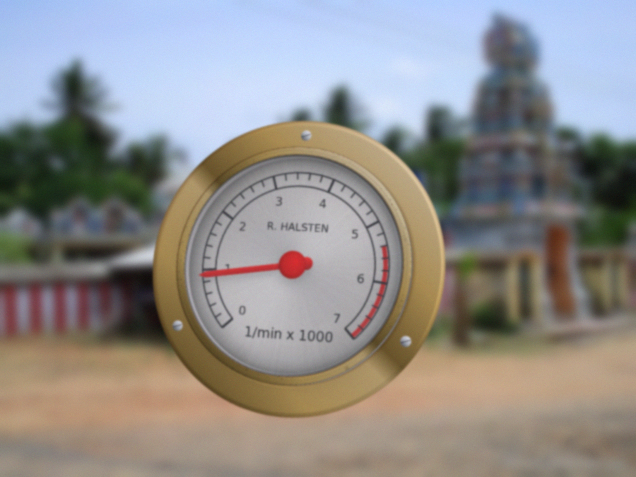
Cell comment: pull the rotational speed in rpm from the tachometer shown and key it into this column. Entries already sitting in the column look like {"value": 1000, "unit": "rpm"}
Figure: {"value": 900, "unit": "rpm"}
